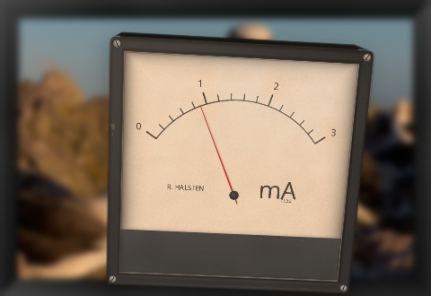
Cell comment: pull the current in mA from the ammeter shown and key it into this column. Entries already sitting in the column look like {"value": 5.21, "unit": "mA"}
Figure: {"value": 0.9, "unit": "mA"}
